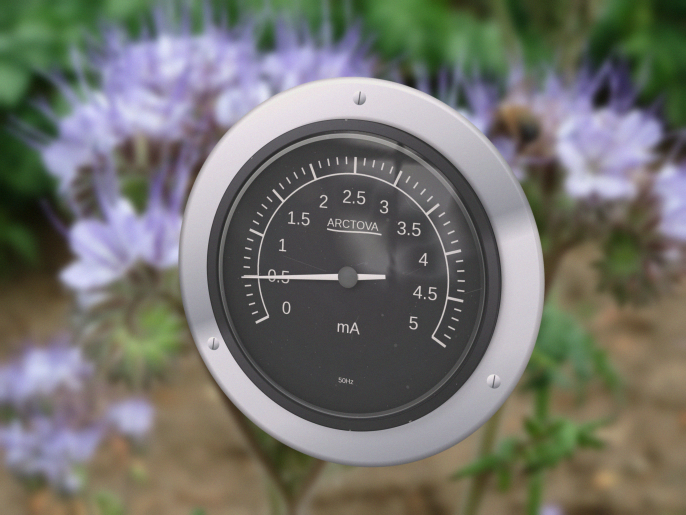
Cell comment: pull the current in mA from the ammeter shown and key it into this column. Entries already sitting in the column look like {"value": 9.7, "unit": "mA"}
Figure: {"value": 0.5, "unit": "mA"}
